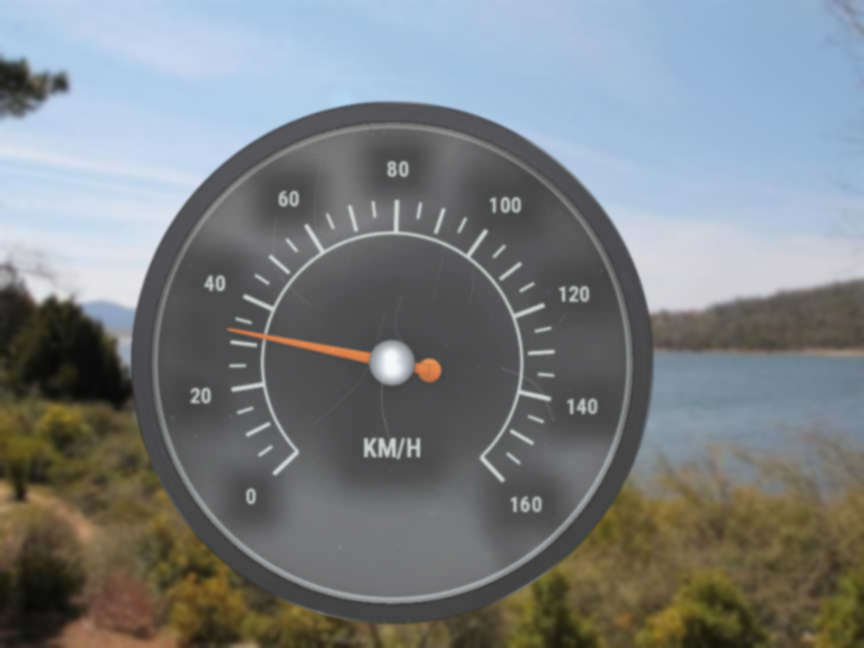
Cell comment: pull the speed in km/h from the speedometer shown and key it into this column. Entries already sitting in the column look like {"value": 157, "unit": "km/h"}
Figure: {"value": 32.5, "unit": "km/h"}
